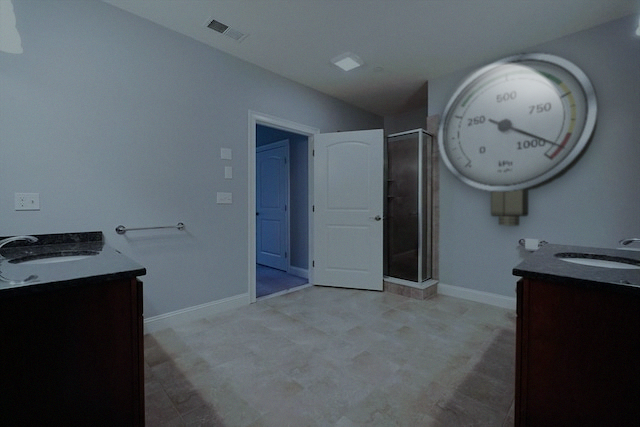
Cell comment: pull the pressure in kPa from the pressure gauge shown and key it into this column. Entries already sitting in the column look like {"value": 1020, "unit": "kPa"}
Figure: {"value": 950, "unit": "kPa"}
